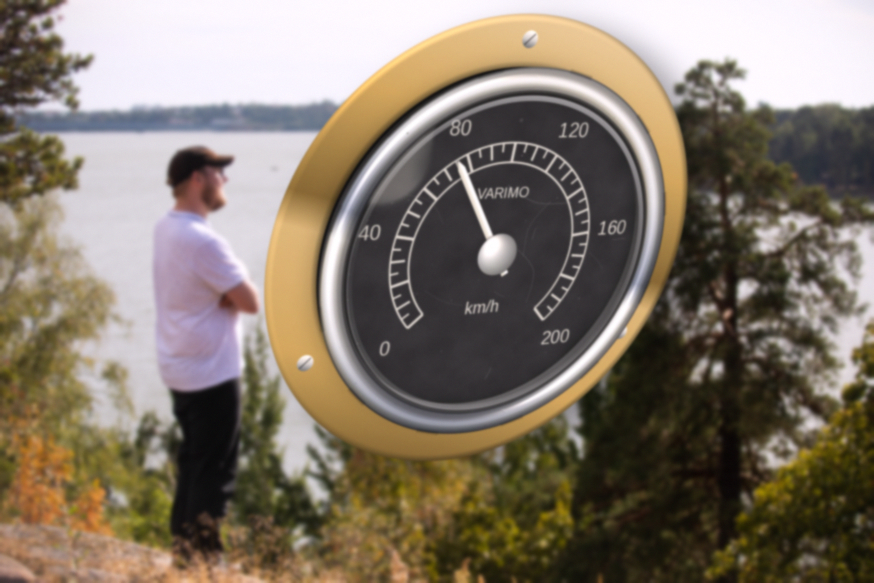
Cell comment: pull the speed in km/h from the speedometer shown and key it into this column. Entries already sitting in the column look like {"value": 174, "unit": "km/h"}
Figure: {"value": 75, "unit": "km/h"}
